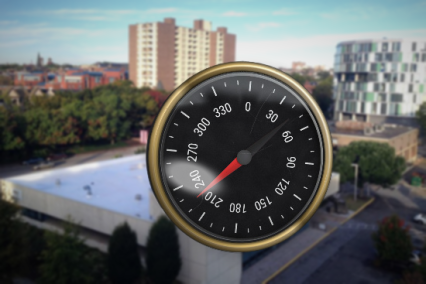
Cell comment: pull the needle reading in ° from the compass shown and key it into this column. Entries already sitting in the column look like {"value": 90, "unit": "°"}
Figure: {"value": 225, "unit": "°"}
